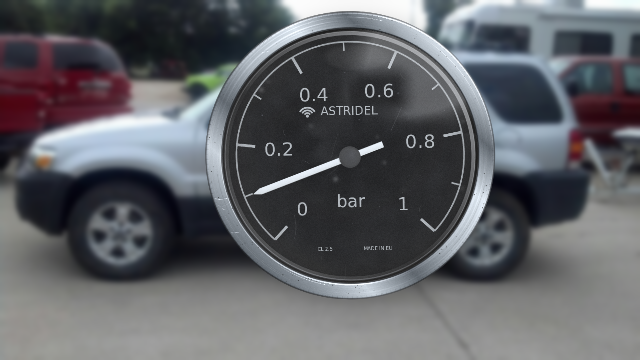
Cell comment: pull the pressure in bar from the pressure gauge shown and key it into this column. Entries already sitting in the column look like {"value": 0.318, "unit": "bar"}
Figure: {"value": 0.1, "unit": "bar"}
